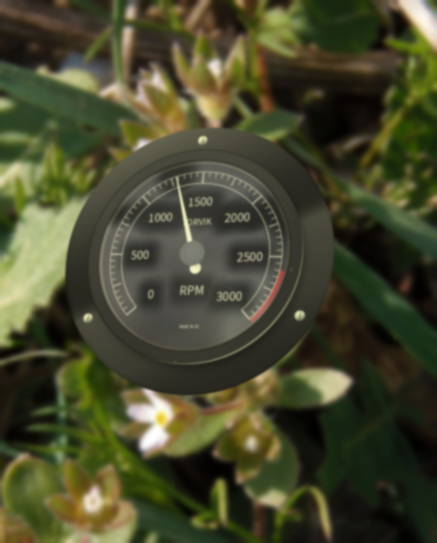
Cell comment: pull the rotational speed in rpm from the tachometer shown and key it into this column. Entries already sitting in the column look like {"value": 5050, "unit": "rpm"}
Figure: {"value": 1300, "unit": "rpm"}
